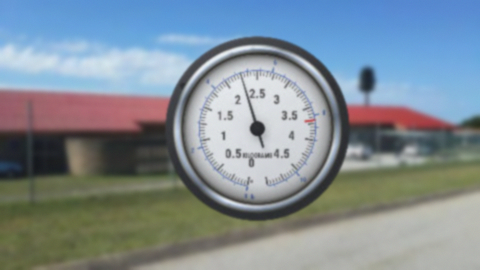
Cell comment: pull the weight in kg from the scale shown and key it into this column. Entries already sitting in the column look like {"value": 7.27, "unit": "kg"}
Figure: {"value": 2.25, "unit": "kg"}
